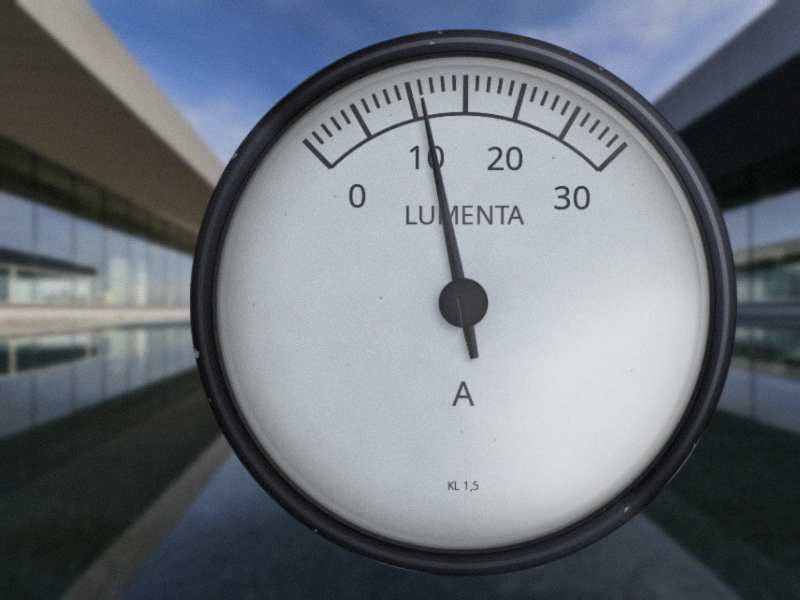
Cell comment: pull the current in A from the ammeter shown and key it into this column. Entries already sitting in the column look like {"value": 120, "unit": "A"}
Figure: {"value": 11, "unit": "A"}
